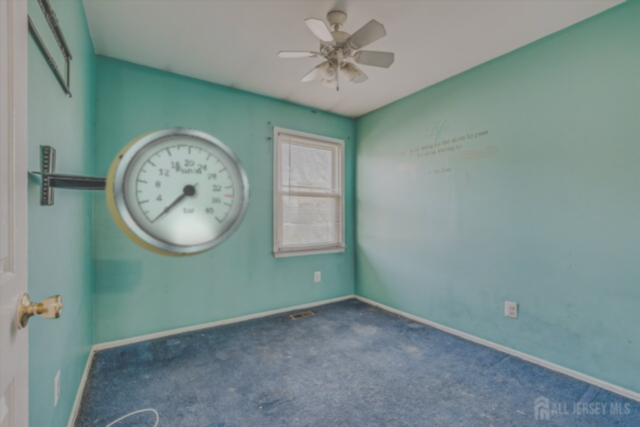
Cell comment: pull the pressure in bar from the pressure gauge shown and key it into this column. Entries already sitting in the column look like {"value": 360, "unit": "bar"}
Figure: {"value": 0, "unit": "bar"}
